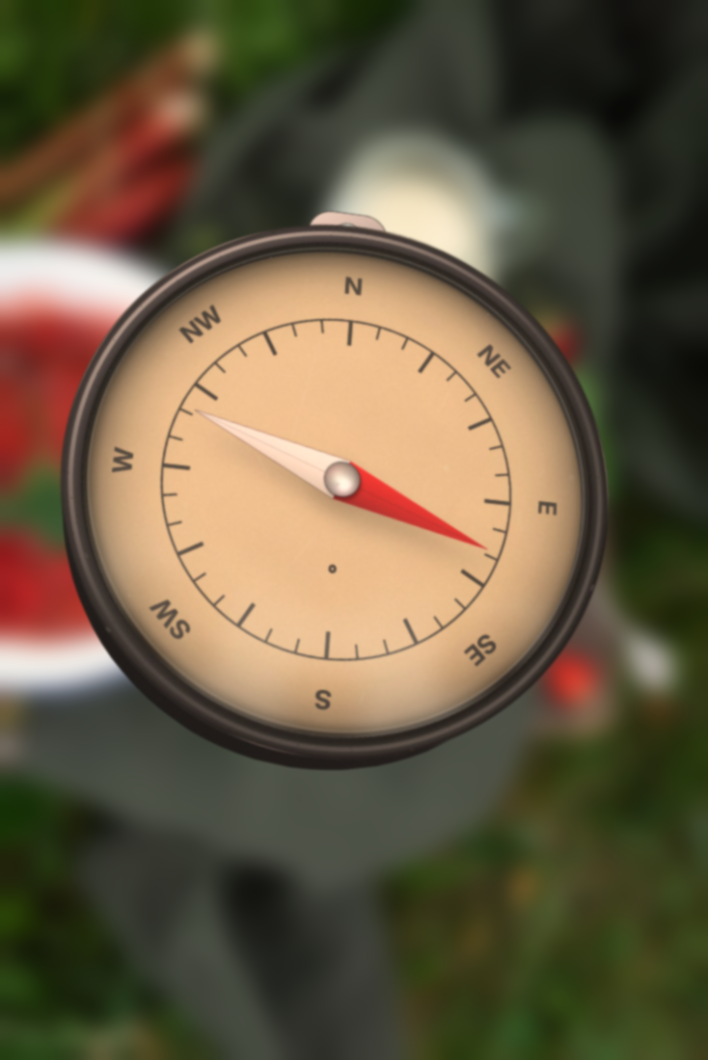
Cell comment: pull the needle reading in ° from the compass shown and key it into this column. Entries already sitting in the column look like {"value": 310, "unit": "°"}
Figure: {"value": 110, "unit": "°"}
